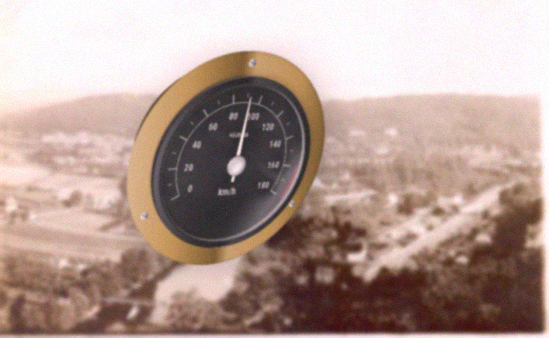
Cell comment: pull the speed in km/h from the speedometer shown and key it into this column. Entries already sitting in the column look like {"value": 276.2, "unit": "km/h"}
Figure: {"value": 90, "unit": "km/h"}
